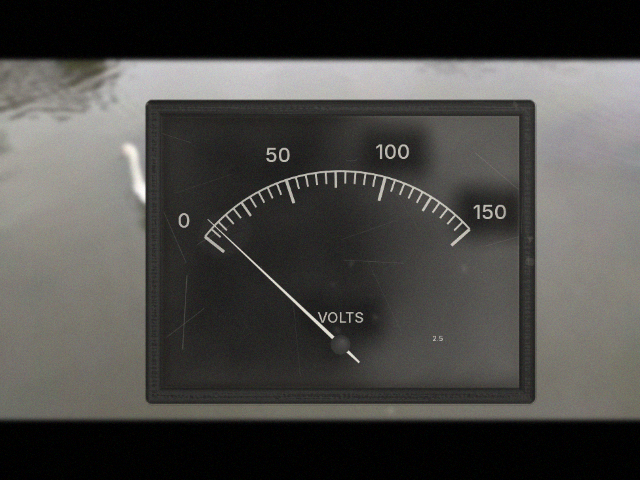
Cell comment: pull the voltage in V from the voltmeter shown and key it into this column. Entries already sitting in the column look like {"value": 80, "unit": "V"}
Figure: {"value": 7.5, "unit": "V"}
